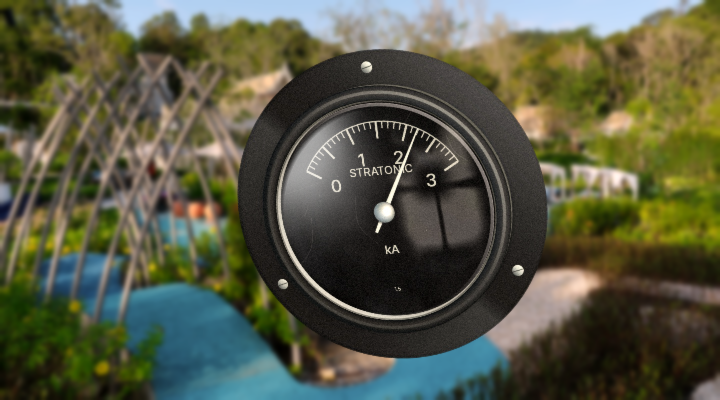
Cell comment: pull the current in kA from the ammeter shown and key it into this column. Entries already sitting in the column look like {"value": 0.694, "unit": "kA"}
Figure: {"value": 2.2, "unit": "kA"}
